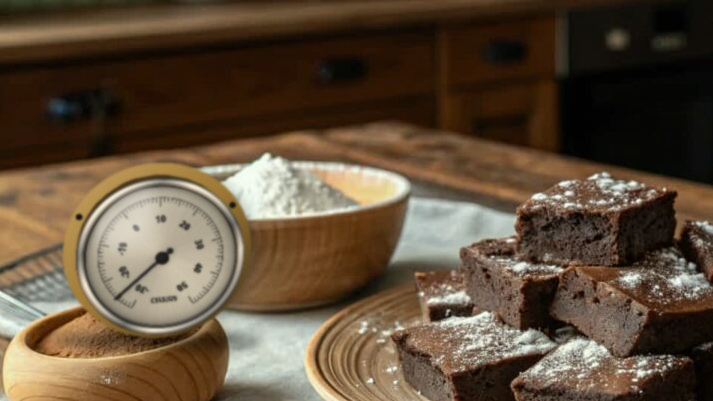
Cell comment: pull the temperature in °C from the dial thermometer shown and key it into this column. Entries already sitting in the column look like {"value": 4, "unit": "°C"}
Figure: {"value": -25, "unit": "°C"}
